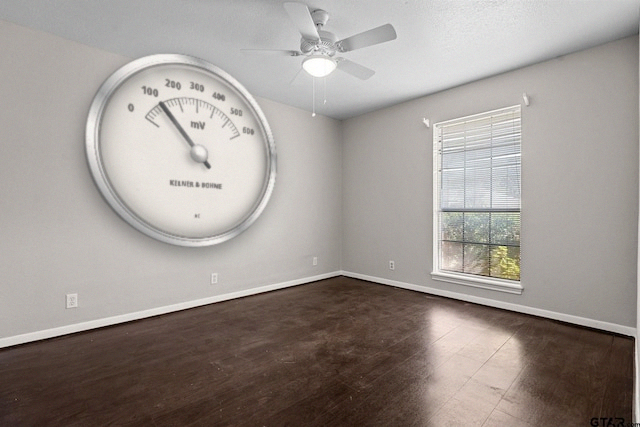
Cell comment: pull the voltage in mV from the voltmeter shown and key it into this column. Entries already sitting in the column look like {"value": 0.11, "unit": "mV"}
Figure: {"value": 100, "unit": "mV"}
